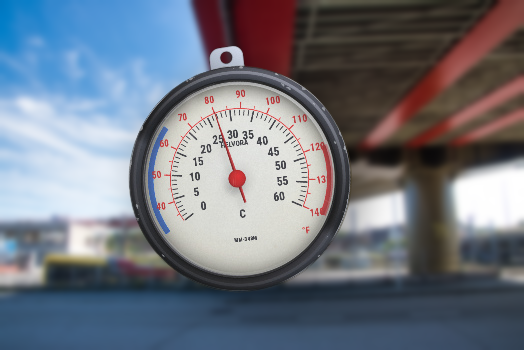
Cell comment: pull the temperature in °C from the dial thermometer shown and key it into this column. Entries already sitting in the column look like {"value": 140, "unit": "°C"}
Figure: {"value": 27, "unit": "°C"}
